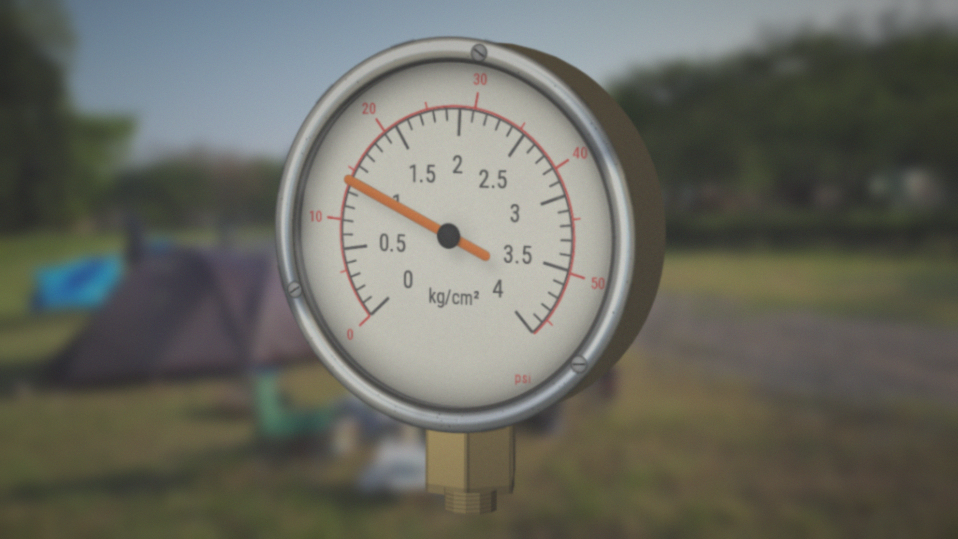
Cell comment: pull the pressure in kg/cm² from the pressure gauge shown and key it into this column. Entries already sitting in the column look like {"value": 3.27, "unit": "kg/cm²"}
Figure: {"value": 1, "unit": "kg/cm²"}
